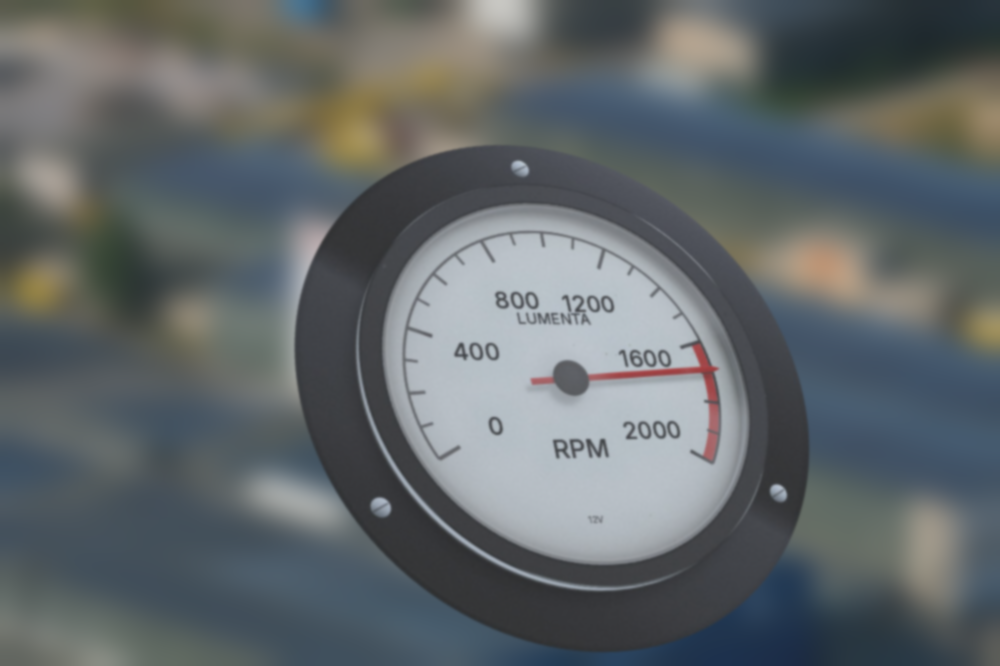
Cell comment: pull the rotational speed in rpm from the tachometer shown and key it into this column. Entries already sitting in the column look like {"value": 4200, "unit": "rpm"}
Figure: {"value": 1700, "unit": "rpm"}
